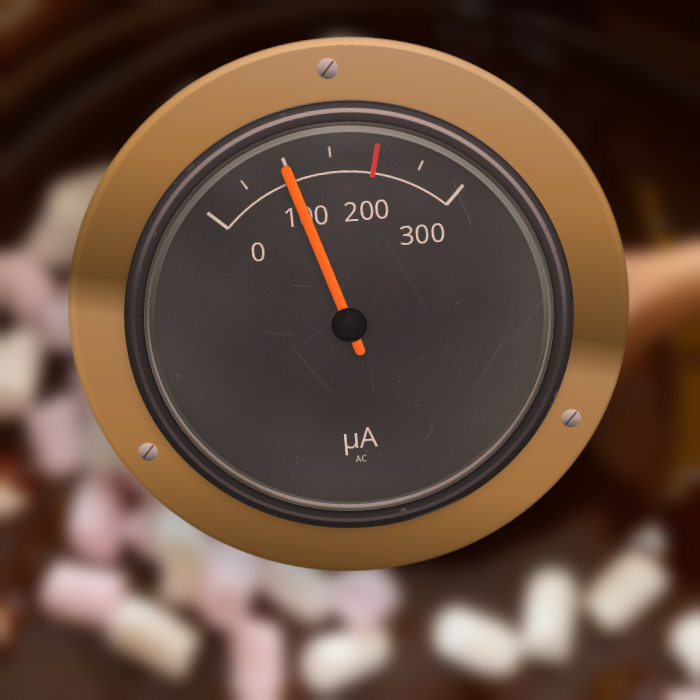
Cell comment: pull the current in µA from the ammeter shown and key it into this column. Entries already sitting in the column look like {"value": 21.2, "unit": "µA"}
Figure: {"value": 100, "unit": "µA"}
